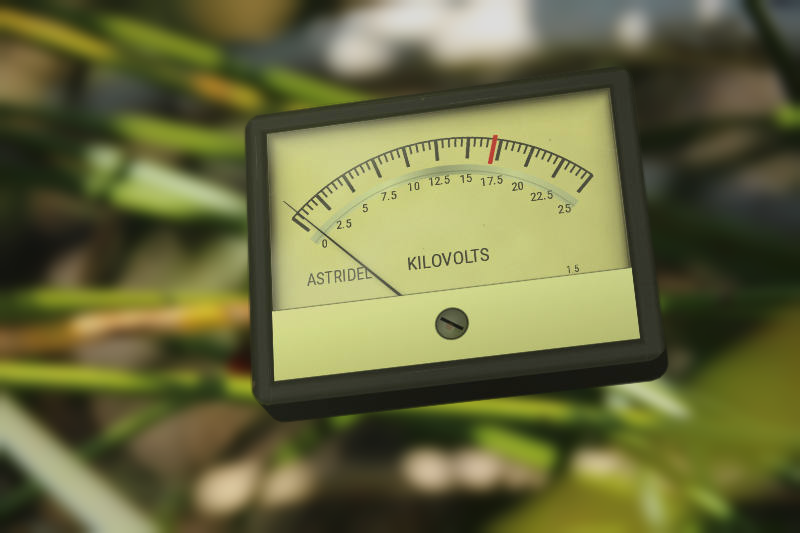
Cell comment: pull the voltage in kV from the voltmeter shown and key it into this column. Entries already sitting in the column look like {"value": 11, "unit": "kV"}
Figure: {"value": 0.5, "unit": "kV"}
